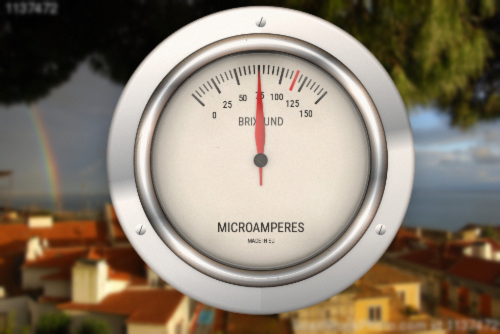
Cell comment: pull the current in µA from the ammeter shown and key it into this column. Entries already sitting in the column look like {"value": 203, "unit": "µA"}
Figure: {"value": 75, "unit": "µA"}
